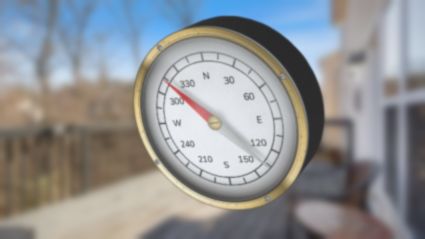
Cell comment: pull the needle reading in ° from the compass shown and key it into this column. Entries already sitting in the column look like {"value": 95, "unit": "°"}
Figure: {"value": 315, "unit": "°"}
